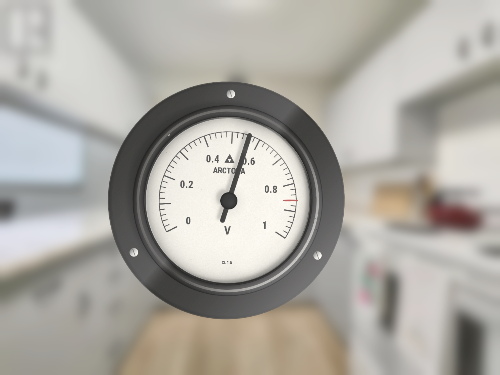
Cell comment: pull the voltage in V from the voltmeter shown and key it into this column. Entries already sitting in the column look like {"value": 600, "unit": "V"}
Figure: {"value": 0.56, "unit": "V"}
